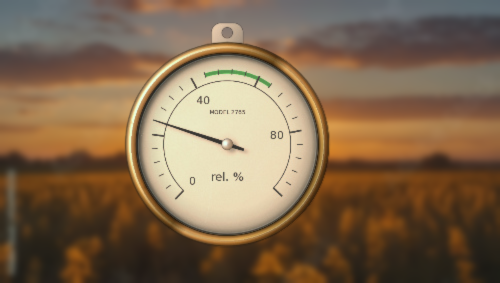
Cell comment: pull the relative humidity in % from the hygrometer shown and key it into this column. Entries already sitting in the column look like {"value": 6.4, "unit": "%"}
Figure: {"value": 24, "unit": "%"}
